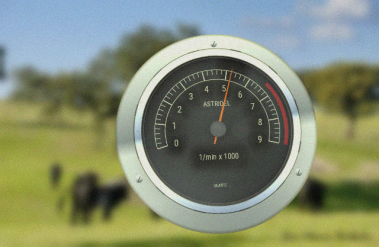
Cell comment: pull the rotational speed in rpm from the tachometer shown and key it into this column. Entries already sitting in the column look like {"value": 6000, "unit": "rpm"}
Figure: {"value": 5200, "unit": "rpm"}
